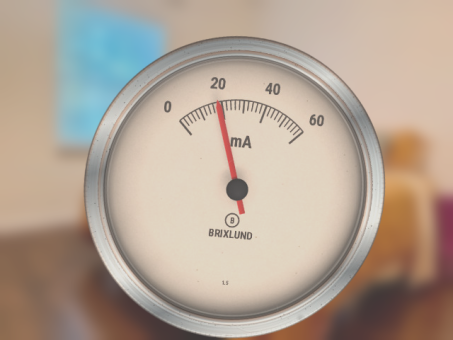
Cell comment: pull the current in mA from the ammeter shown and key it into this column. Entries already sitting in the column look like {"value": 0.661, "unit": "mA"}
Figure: {"value": 18, "unit": "mA"}
